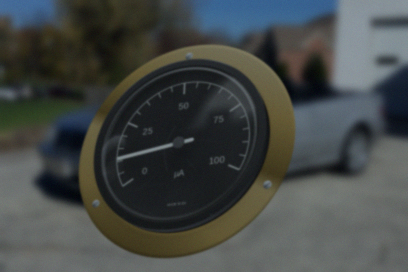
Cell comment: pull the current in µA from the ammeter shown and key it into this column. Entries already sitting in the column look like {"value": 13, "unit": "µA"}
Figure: {"value": 10, "unit": "µA"}
